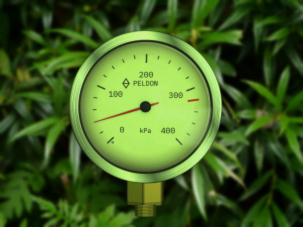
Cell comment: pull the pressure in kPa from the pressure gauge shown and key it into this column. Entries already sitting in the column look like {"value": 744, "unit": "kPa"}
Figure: {"value": 40, "unit": "kPa"}
